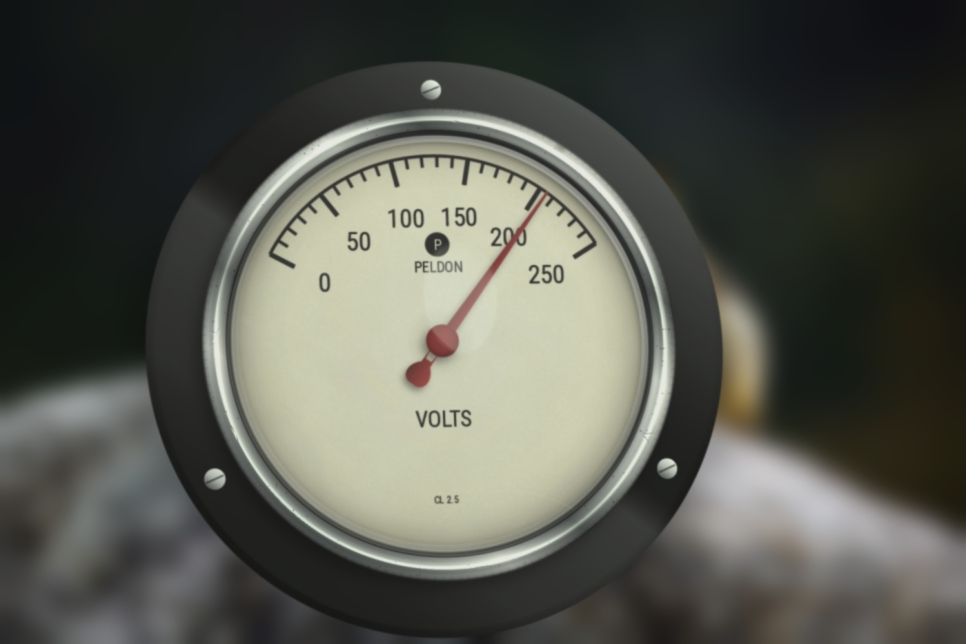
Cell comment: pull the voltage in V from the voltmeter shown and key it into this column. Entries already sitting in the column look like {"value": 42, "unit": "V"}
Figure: {"value": 205, "unit": "V"}
